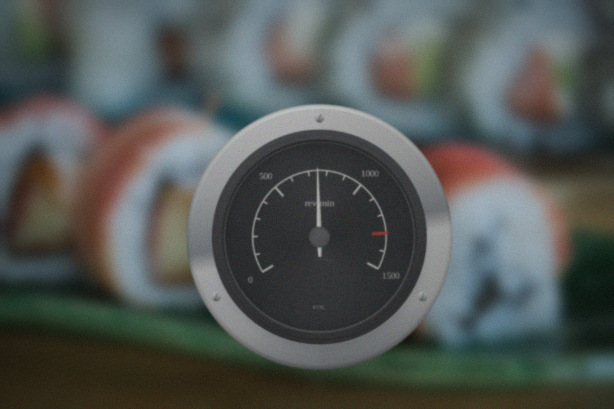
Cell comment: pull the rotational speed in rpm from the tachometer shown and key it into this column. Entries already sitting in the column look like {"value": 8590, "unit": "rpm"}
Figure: {"value": 750, "unit": "rpm"}
